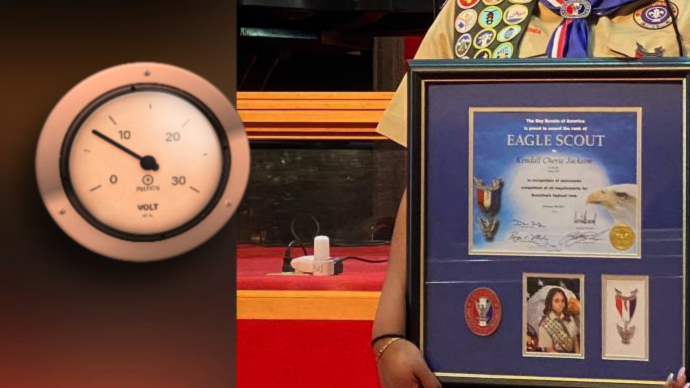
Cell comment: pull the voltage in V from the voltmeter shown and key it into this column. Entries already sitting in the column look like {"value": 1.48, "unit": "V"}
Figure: {"value": 7.5, "unit": "V"}
